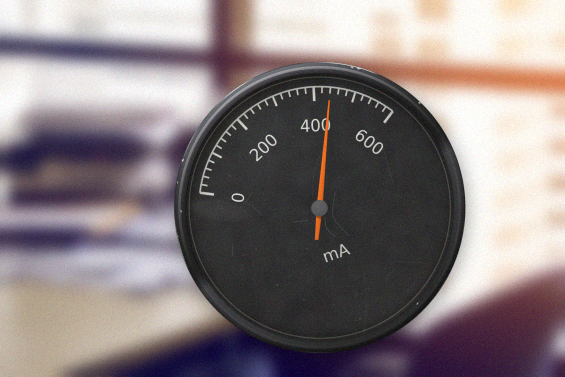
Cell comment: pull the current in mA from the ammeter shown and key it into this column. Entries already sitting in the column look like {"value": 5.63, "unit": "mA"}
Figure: {"value": 440, "unit": "mA"}
